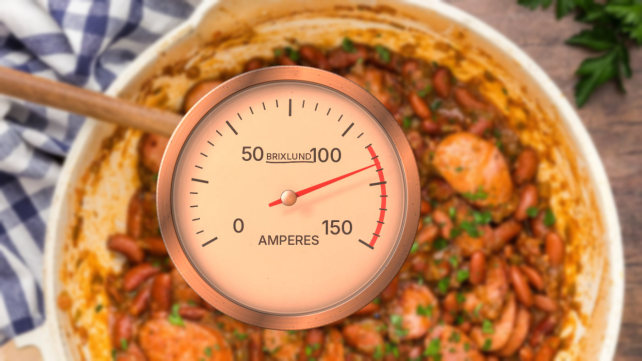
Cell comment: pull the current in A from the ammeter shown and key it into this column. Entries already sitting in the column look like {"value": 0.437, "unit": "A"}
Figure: {"value": 117.5, "unit": "A"}
